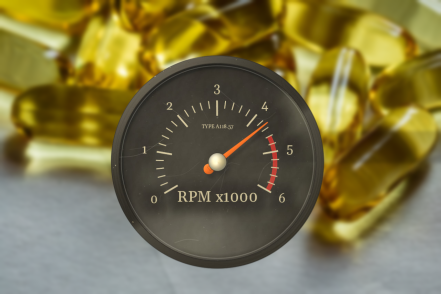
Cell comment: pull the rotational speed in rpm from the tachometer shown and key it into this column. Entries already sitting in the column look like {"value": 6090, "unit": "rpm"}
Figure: {"value": 4300, "unit": "rpm"}
